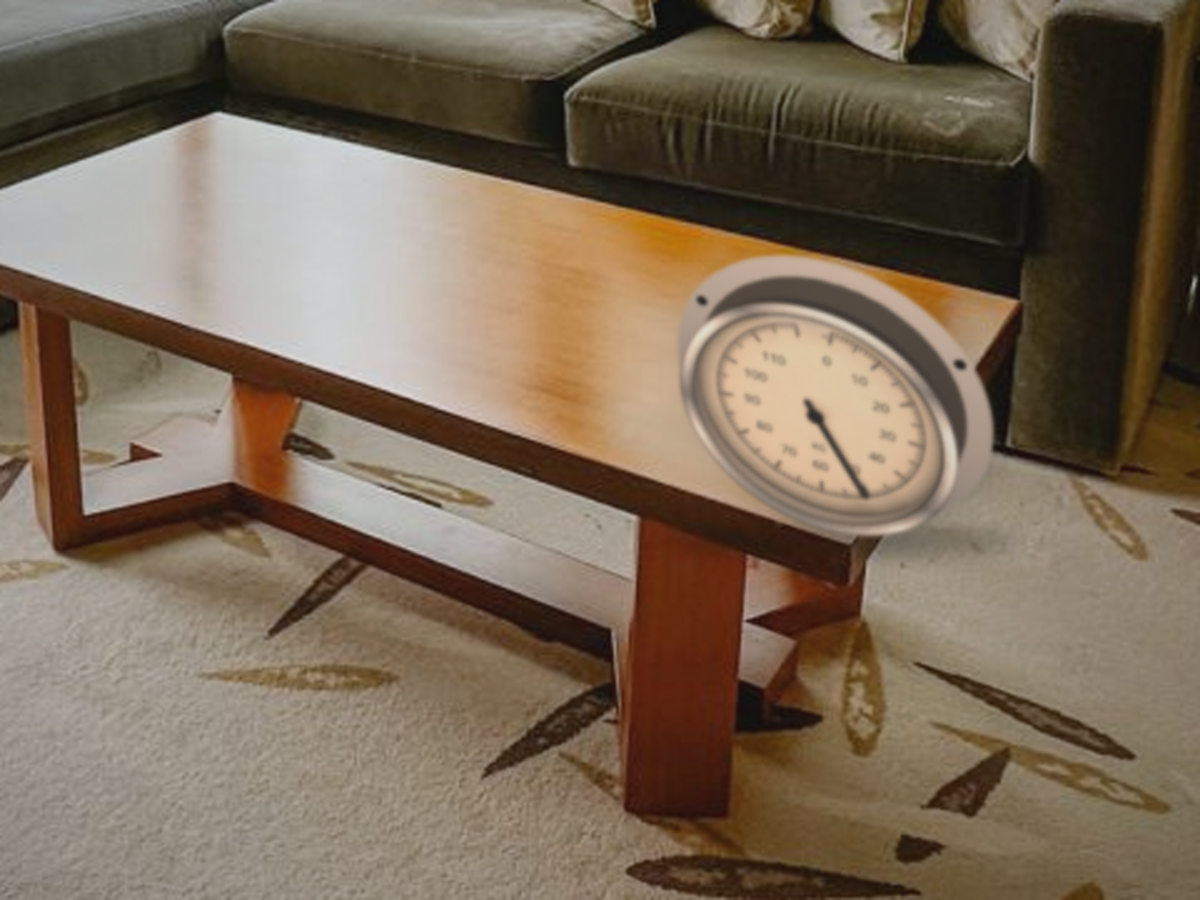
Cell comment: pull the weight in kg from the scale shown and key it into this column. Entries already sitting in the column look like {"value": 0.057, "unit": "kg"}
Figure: {"value": 50, "unit": "kg"}
